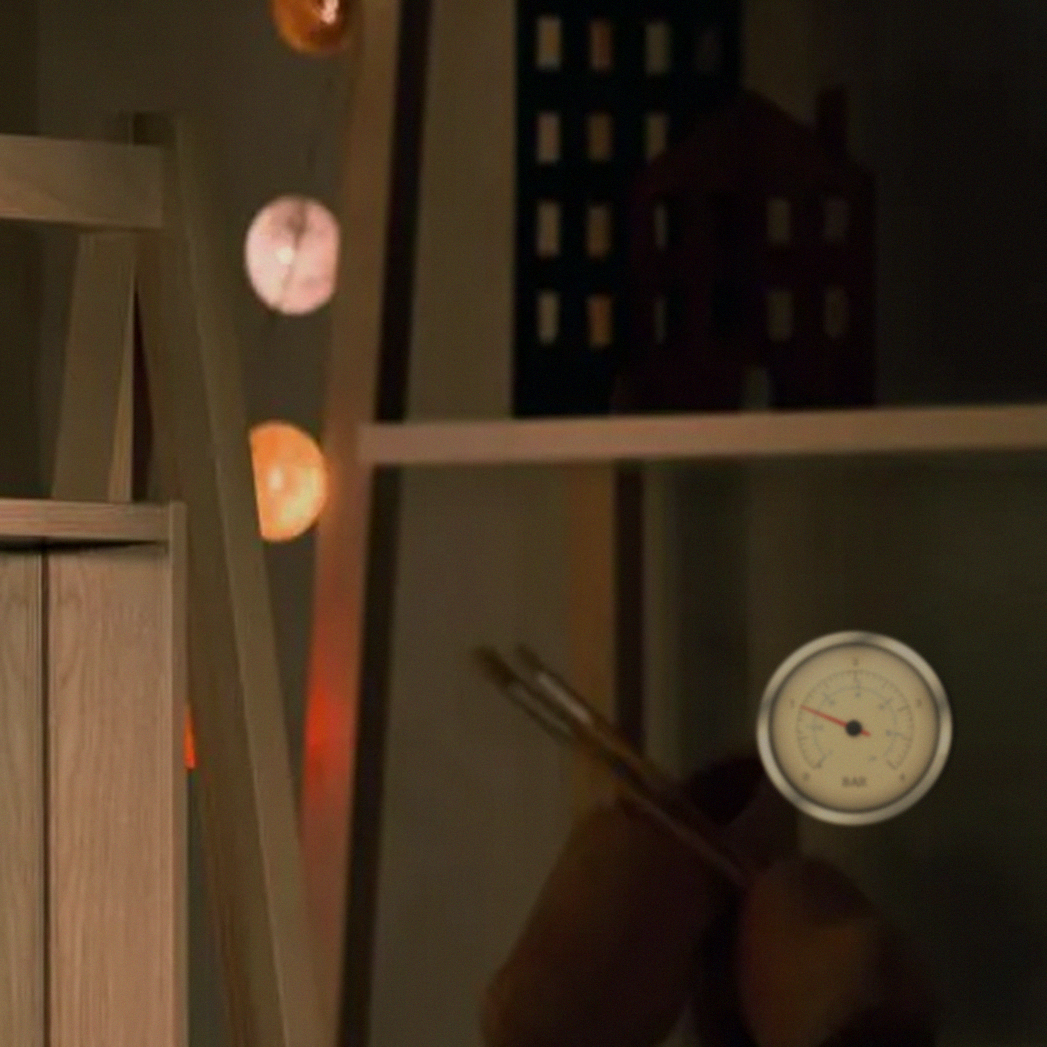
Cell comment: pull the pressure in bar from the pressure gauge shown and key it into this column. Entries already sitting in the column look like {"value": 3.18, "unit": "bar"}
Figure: {"value": 1, "unit": "bar"}
